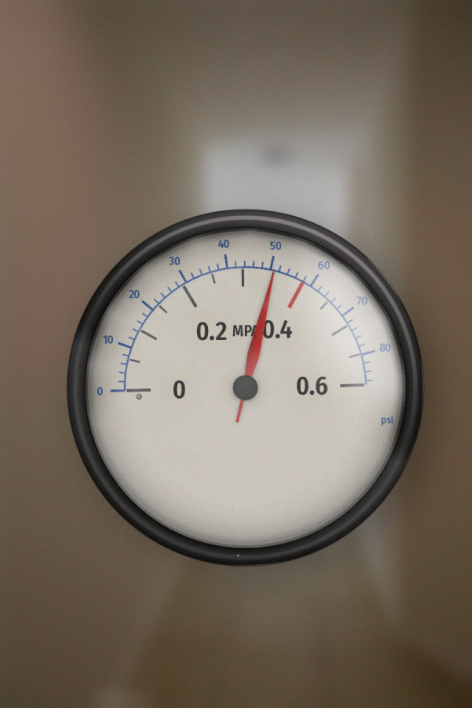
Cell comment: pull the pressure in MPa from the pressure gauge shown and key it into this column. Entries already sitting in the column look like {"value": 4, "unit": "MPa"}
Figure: {"value": 0.35, "unit": "MPa"}
